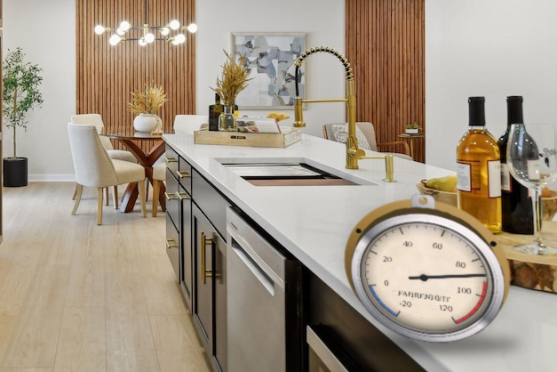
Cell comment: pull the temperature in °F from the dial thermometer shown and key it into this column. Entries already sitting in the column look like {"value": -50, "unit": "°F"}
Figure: {"value": 88, "unit": "°F"}
